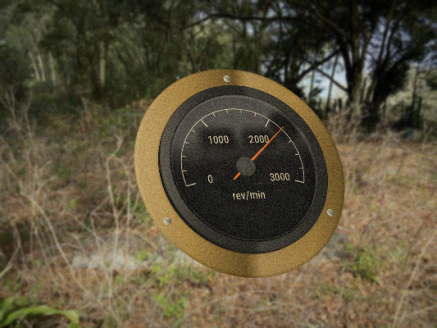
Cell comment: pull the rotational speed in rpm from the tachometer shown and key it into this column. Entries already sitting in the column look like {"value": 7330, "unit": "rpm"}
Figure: {"value": 2200, "unit": "rpm"}
